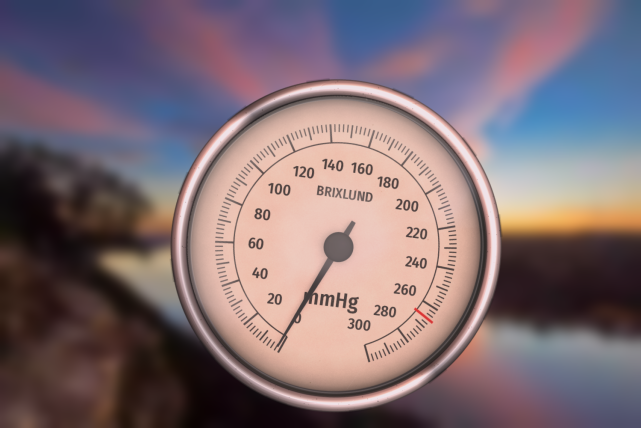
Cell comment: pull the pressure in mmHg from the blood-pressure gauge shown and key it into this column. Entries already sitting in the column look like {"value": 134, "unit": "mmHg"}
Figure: {"value": 2, "unit": "mmHg"}
